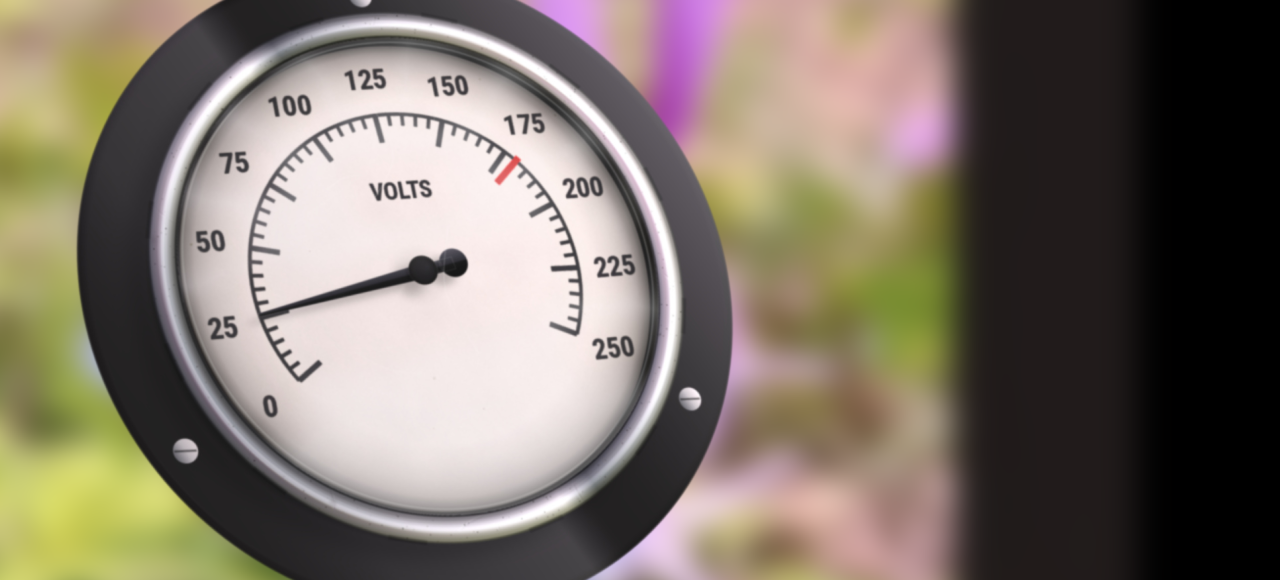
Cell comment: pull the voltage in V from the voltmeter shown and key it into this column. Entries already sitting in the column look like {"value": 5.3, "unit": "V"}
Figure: {"value": 25, "unit": "V"}
